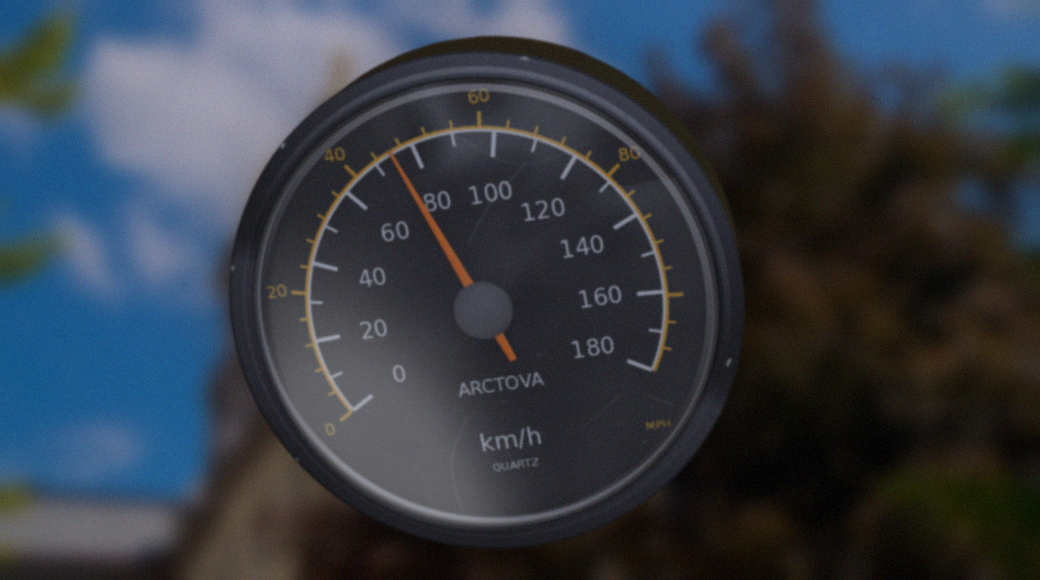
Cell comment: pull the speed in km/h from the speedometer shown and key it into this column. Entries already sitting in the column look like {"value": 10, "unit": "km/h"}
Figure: {"value": 75, "unit": "km/h"}
